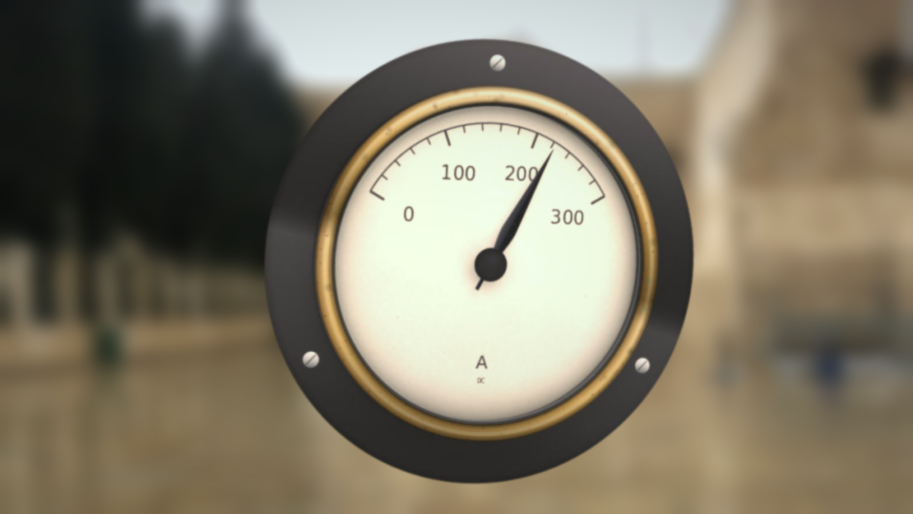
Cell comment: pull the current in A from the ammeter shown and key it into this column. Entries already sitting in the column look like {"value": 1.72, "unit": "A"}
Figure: {"value": 220, "unit": "A"}
